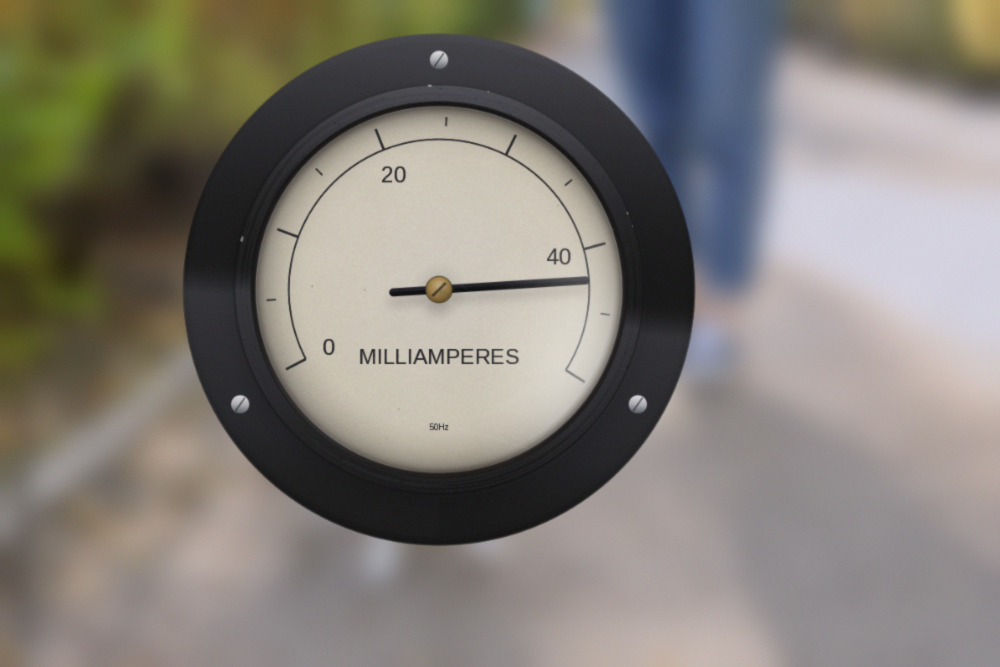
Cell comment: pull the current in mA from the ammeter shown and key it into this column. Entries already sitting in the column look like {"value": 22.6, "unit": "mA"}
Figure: {"value": 42.5, "unit": "mA"}
